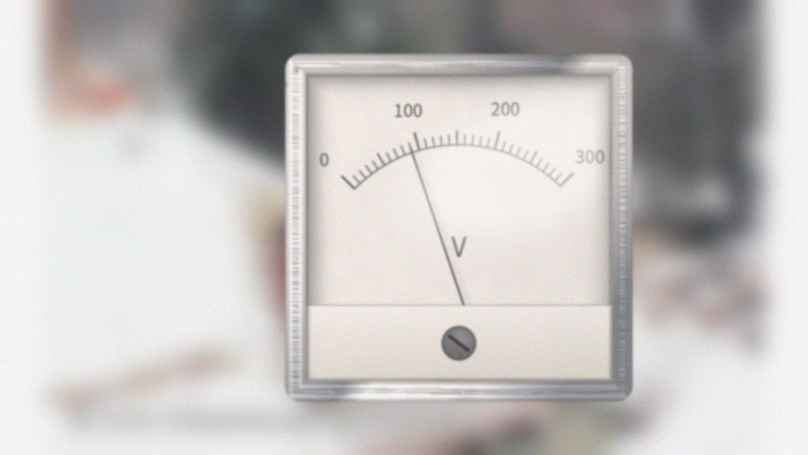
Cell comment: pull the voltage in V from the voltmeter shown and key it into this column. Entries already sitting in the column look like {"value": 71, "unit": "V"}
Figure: {"value": 90, "unit": "V"}
